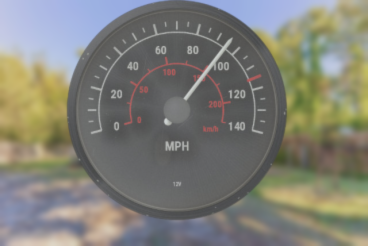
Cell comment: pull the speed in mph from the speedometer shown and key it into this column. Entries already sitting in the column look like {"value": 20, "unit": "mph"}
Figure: {"value": 95, "unit": "mph"}
